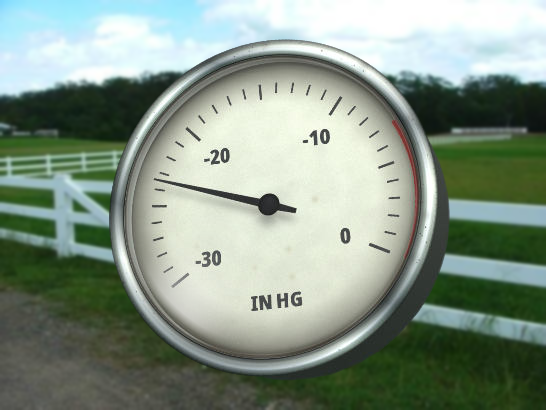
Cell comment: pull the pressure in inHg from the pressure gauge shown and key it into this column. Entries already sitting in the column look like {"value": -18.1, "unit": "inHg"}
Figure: {"value": -23.5, "unit": "inHg"}
